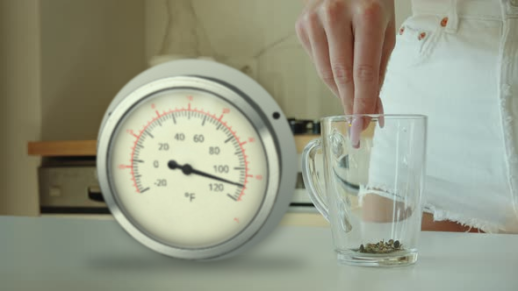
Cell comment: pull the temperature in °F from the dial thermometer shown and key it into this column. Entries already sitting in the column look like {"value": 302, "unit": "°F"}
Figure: {"value": 110, "unit": "°F"}
